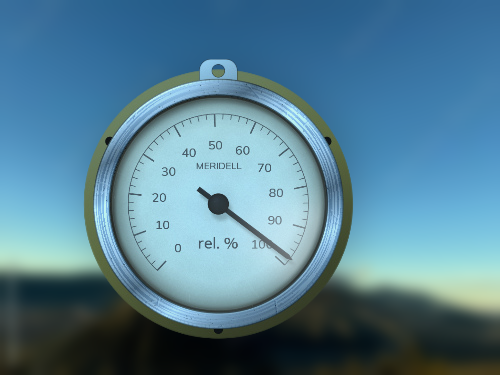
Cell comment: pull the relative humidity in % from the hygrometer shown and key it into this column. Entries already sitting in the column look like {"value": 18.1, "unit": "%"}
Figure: {"value": 98, "unit": "%"}
